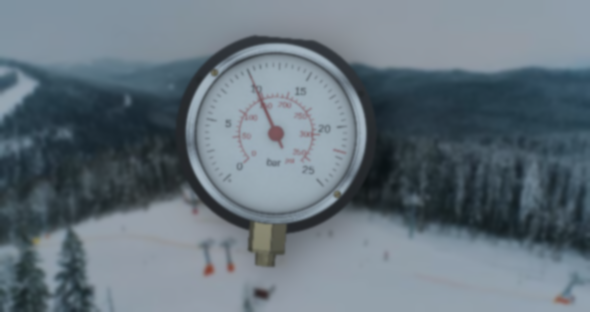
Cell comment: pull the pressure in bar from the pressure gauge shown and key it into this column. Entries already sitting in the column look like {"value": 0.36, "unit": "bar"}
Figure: {"value": 10, "unit": "bar"}
